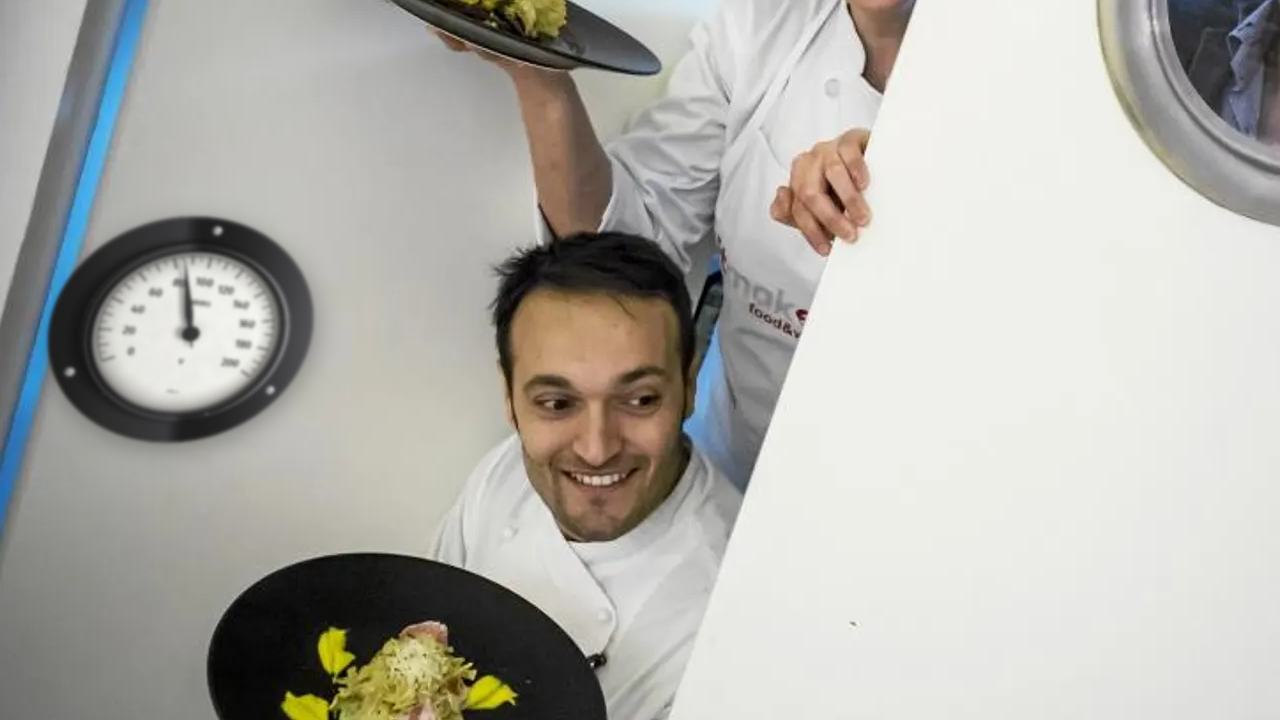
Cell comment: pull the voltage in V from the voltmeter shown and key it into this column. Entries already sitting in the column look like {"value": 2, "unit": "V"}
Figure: {"value": 85, "unit": "V"}
